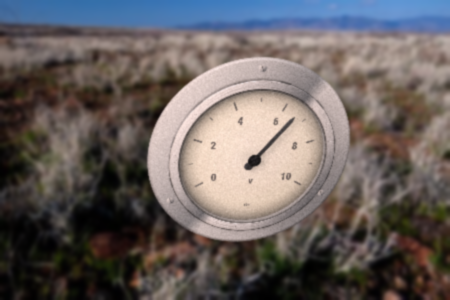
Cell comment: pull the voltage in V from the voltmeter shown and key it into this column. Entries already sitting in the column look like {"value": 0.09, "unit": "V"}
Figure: {"value": 6.5, "unit": "V"}
